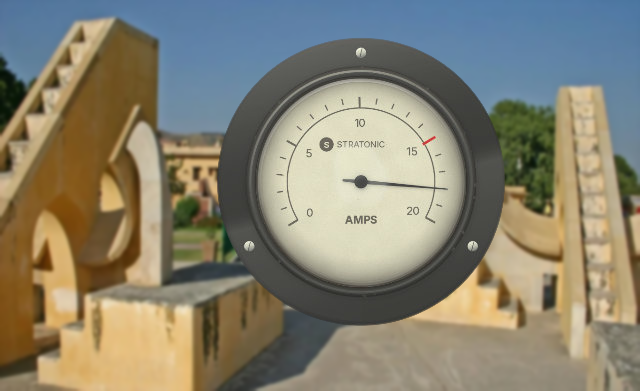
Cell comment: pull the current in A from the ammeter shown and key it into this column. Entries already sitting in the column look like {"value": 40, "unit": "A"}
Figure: {"value": 18, "unit": "A"}
